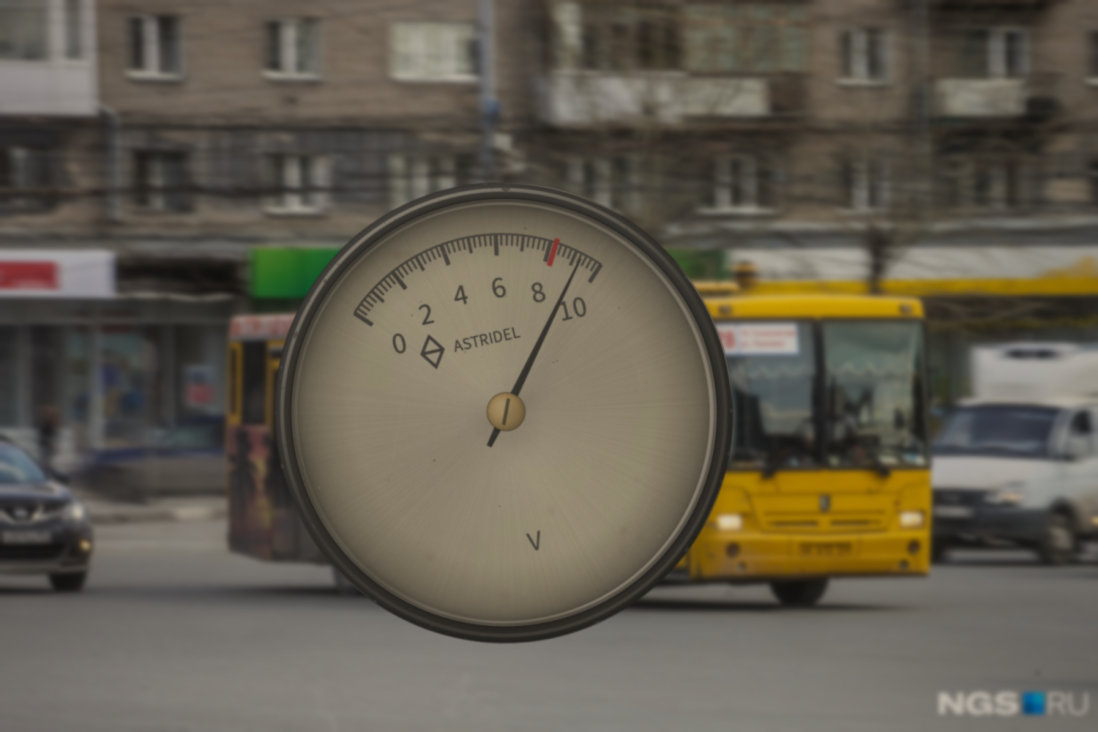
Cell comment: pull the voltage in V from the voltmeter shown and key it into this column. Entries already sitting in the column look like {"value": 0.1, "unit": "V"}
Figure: {"value": 9.2, "unit": "V"}
